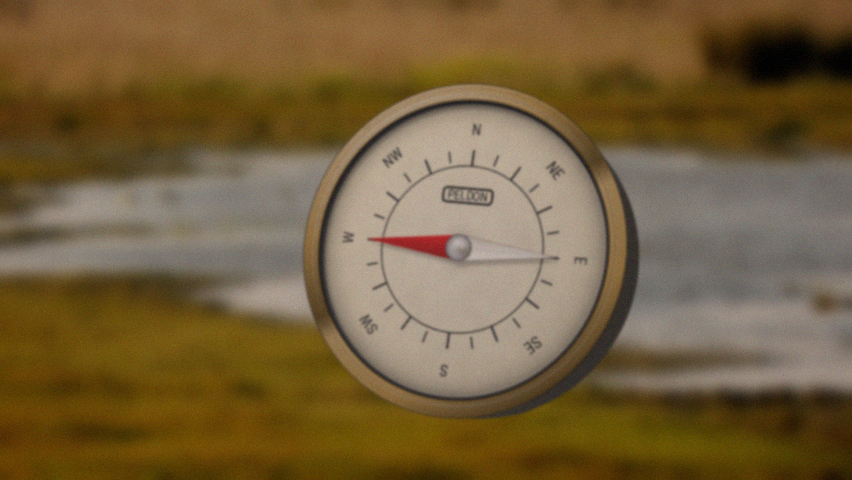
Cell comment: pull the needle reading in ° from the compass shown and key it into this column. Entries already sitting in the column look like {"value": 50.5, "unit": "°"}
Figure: {"value": 270, "unit": "°"}
